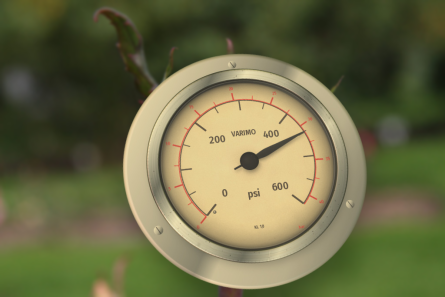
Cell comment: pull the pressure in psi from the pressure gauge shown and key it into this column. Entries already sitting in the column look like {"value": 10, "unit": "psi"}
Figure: {"value": 450, "unit": "psi"}
